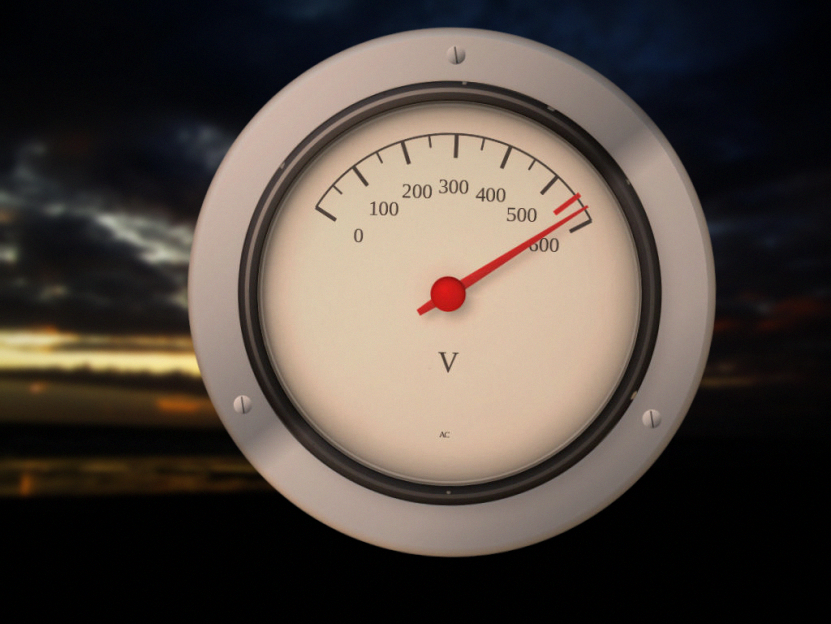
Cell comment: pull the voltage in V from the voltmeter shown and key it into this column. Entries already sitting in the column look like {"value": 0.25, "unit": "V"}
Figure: {"value": 575, "unit": "V"}
